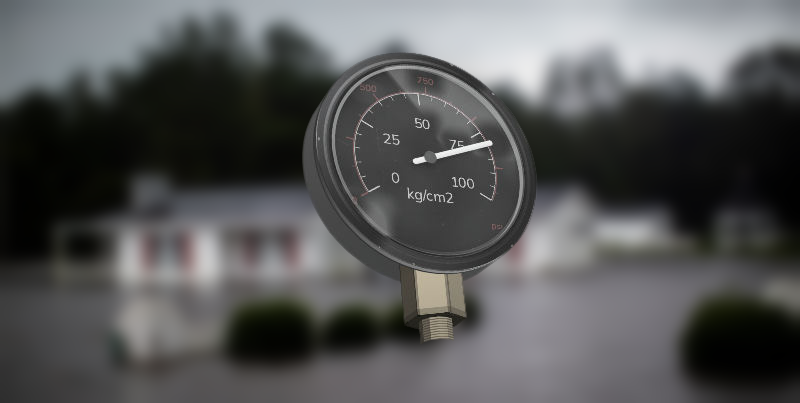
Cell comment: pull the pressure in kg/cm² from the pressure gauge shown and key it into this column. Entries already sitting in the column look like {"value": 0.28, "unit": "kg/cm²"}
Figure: {"value": 80, "unit": "kg/cm²"}
